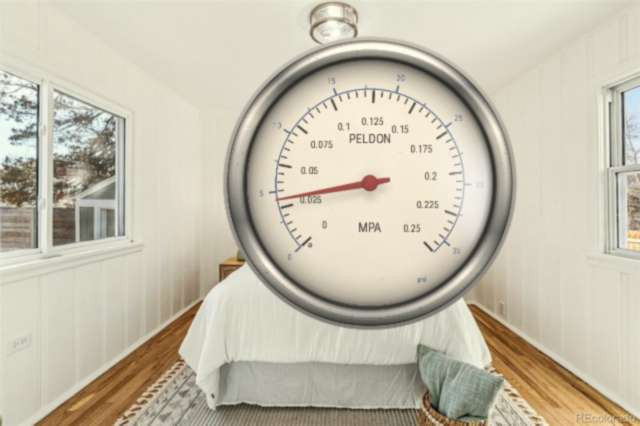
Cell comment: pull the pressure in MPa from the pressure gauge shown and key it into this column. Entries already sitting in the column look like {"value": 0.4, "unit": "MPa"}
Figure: {"value": 0.03, "unit": "MPa"}
